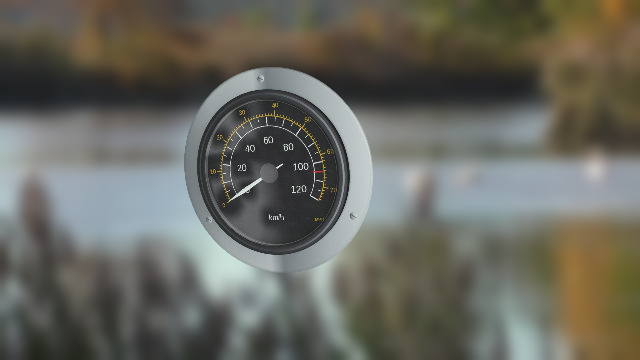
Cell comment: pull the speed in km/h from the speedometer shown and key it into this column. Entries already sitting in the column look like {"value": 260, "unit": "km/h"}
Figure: {"value": 0, "unit": "km/h"}
